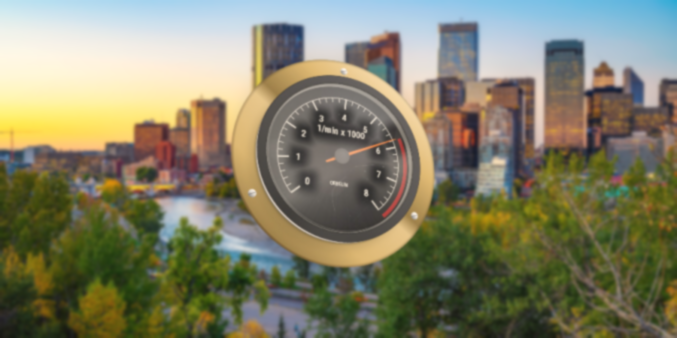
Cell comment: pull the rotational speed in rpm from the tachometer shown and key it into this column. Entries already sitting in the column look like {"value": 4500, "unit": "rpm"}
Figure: {"value": 5800, "unit": "rpm"}
